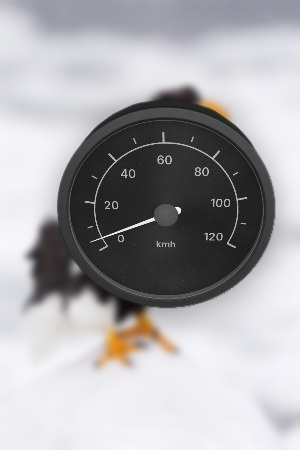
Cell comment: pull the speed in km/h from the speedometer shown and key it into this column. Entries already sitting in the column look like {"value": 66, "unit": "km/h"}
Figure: {"value": 5, "unit": "km/h"}
